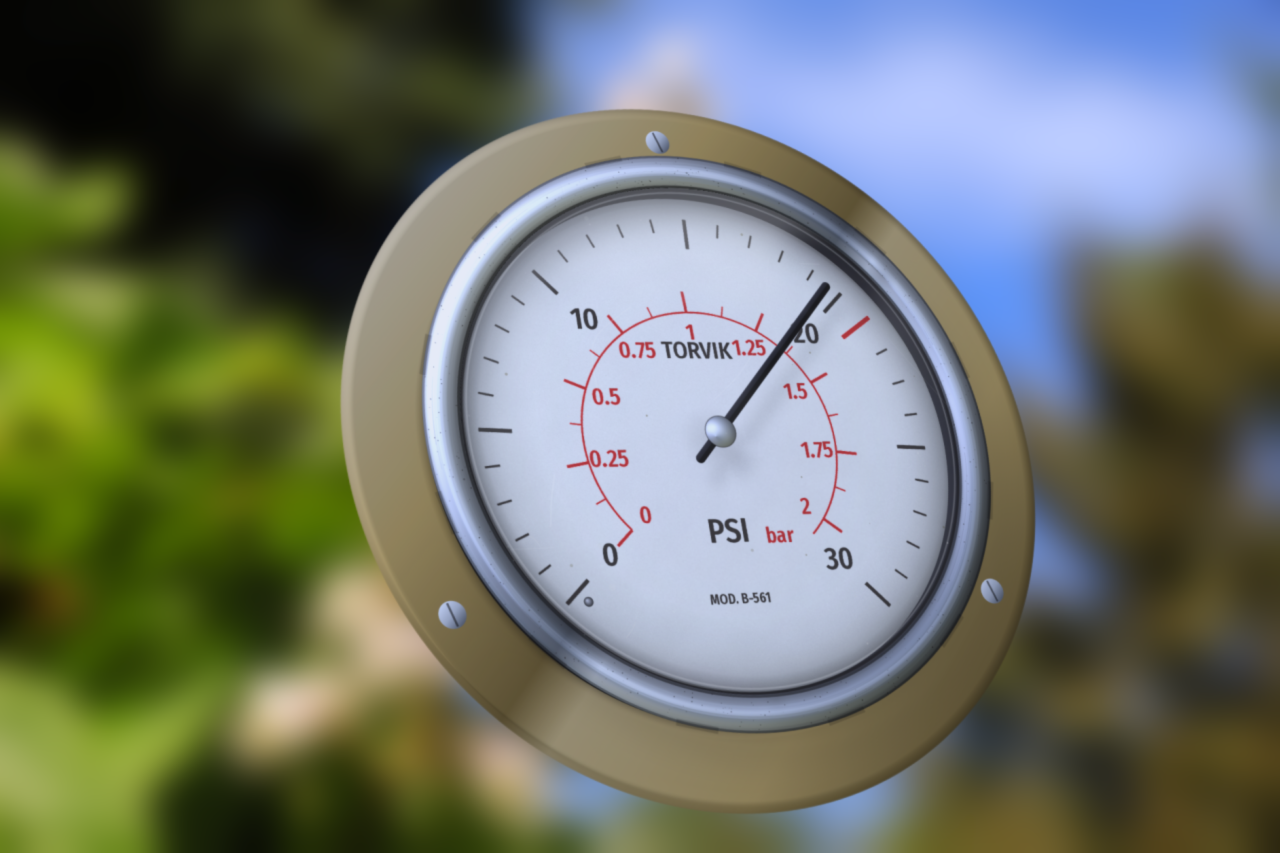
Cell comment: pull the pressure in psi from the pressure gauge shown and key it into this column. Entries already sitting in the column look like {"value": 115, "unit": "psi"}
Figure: {"value": 19.5, "unit": "psi"}
